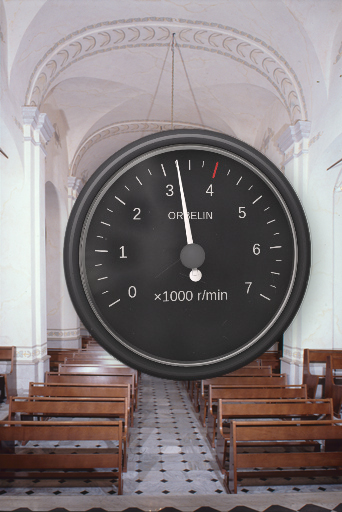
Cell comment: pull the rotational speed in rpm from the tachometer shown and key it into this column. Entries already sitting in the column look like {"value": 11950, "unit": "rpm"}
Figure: {"value": 3250, "unit": "rpm"}
